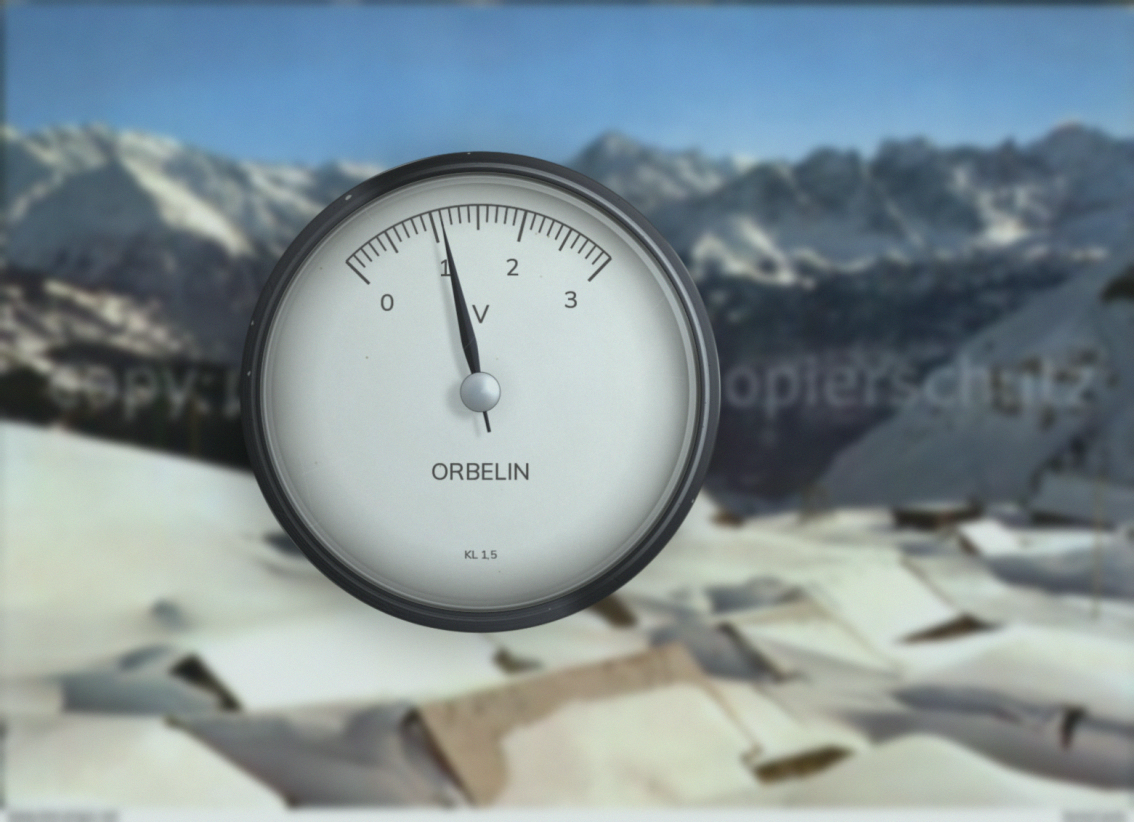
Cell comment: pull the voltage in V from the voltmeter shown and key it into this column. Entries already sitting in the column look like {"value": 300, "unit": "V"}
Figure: {"value": 1.1, "unit": "V"}
